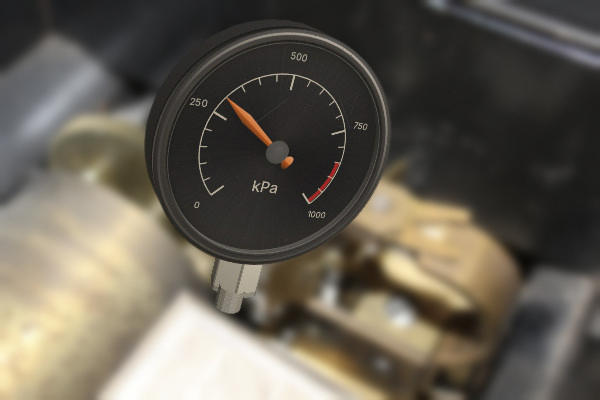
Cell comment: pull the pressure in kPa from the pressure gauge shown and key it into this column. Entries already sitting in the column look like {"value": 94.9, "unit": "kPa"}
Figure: {"value": 300, "unit": "kPa"}
